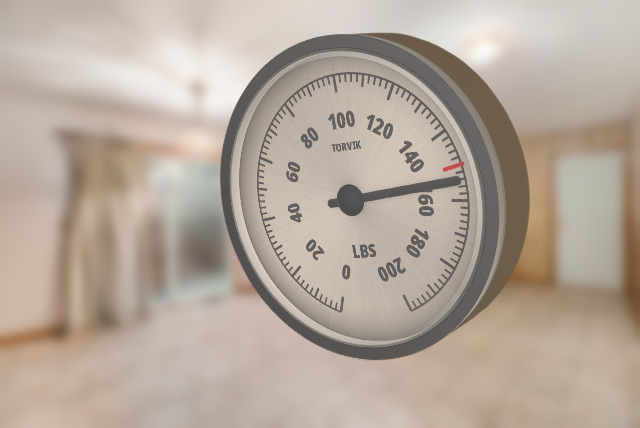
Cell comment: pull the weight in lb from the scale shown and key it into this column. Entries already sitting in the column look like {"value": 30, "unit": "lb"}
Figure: {"value": 154, "unit": "lb"}
